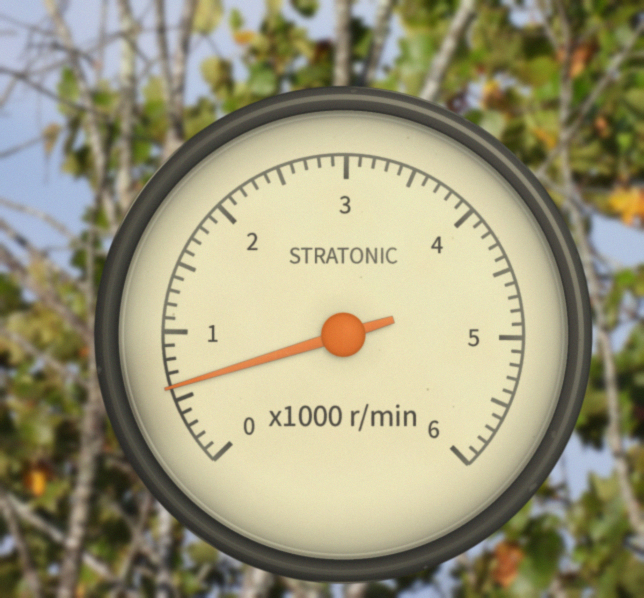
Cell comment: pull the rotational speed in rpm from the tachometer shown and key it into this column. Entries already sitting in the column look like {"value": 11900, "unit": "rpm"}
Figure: {"value": 600, "unit": "rpm"}
